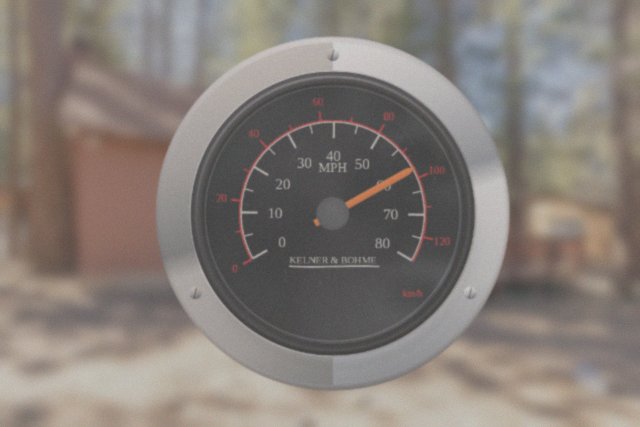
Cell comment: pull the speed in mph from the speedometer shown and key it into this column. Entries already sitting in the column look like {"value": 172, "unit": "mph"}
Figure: {"value": 60, "unit": "mph"}
